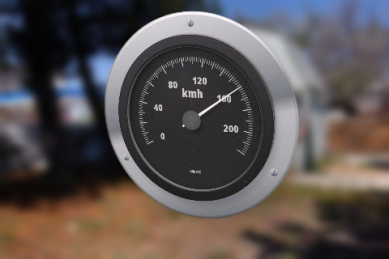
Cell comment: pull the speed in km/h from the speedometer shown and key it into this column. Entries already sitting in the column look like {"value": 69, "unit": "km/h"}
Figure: {"value": 160, "unit": "km/h"}
